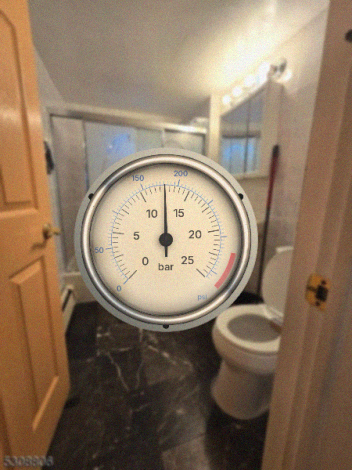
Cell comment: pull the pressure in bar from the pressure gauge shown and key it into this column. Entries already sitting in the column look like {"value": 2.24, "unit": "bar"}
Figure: {"value": 12.5, "unit": "bar"}
